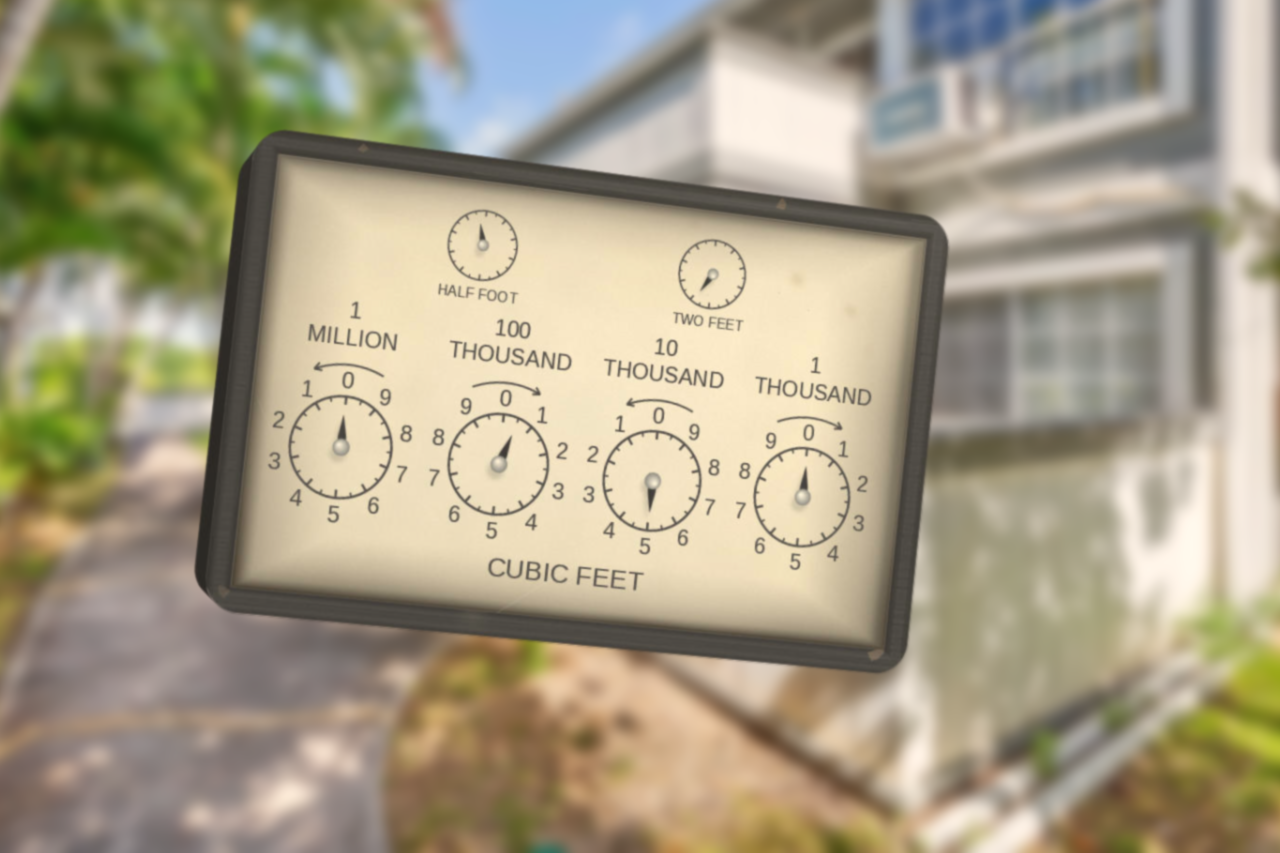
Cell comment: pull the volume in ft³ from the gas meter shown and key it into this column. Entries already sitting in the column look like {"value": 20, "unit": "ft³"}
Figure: {"value": 5000, "unit": "ft³"}
